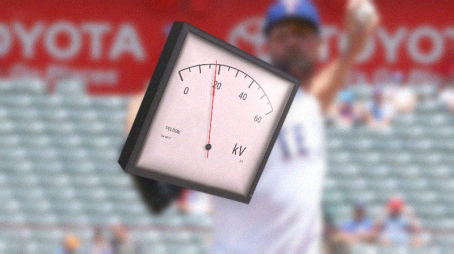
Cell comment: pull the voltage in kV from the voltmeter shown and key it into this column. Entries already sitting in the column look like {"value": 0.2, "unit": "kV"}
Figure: {"value": 17.5, "unit": "kV"}
